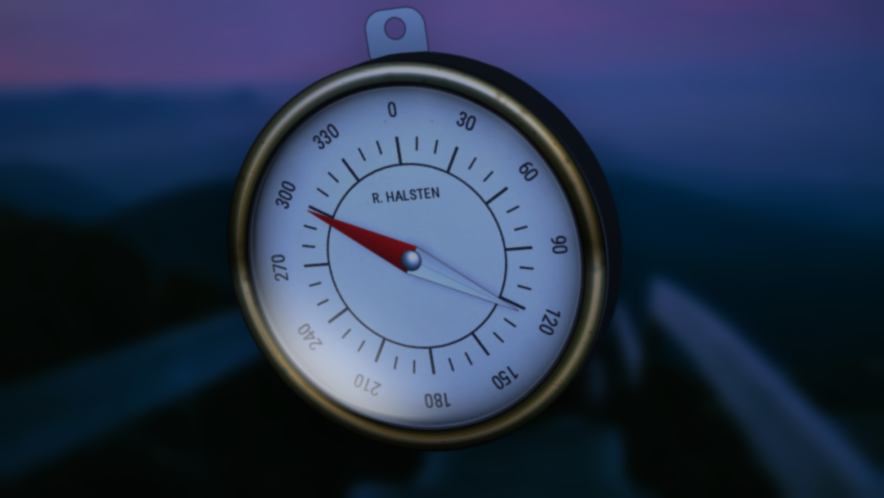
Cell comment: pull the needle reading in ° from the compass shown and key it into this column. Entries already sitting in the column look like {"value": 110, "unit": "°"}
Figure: {"value": 300, "unit": "°"}
